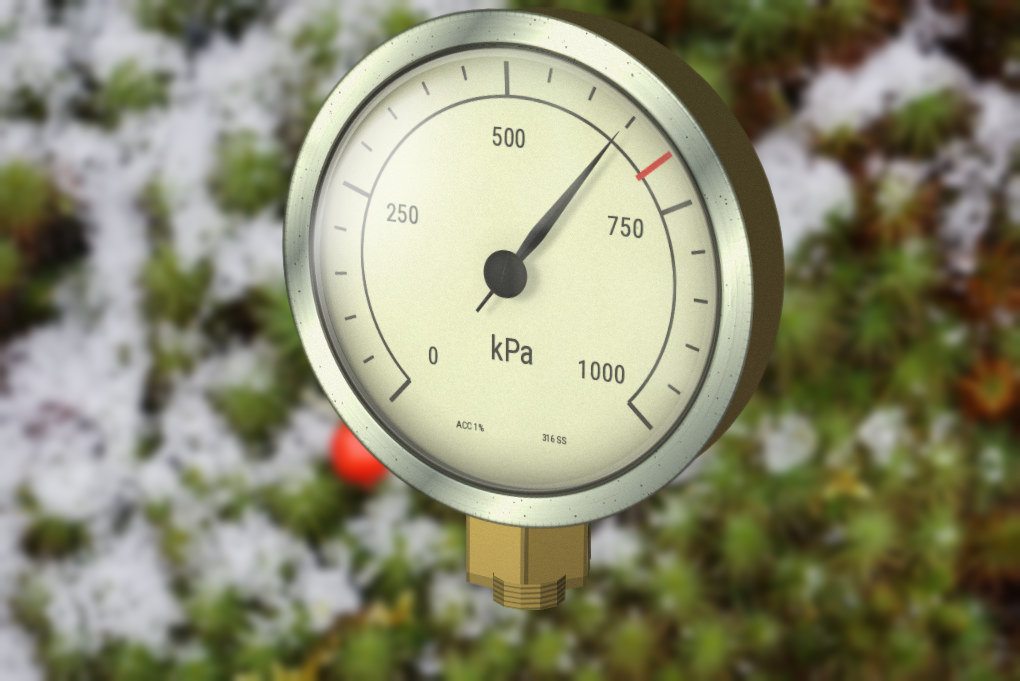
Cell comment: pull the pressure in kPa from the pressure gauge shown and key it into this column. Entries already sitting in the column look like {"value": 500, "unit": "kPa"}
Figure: {"value": 650, "unit": "kPa"}
